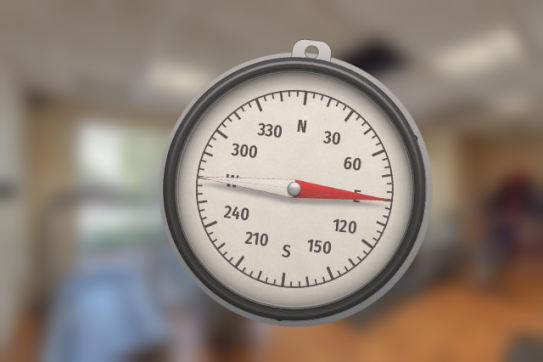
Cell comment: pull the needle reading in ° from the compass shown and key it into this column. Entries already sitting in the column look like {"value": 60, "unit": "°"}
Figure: {"value": 90, "unit": "°"}
